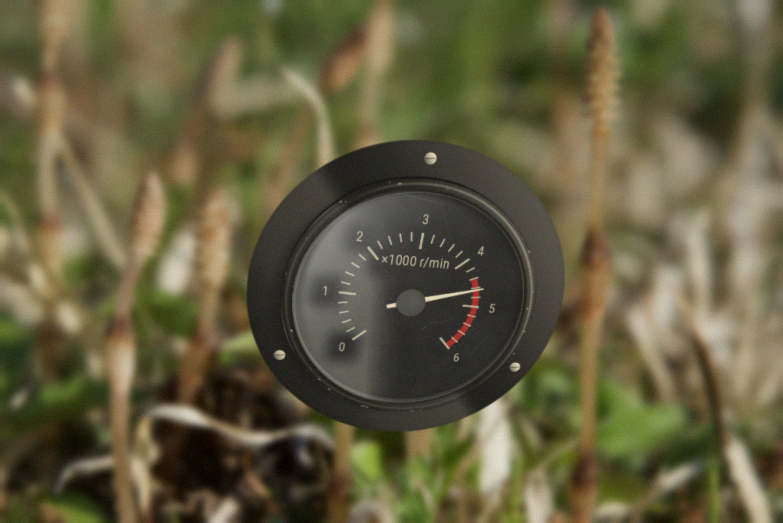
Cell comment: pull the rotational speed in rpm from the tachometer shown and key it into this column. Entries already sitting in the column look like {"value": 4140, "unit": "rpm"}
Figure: {"value": 4600, "unit": "rpm"}
